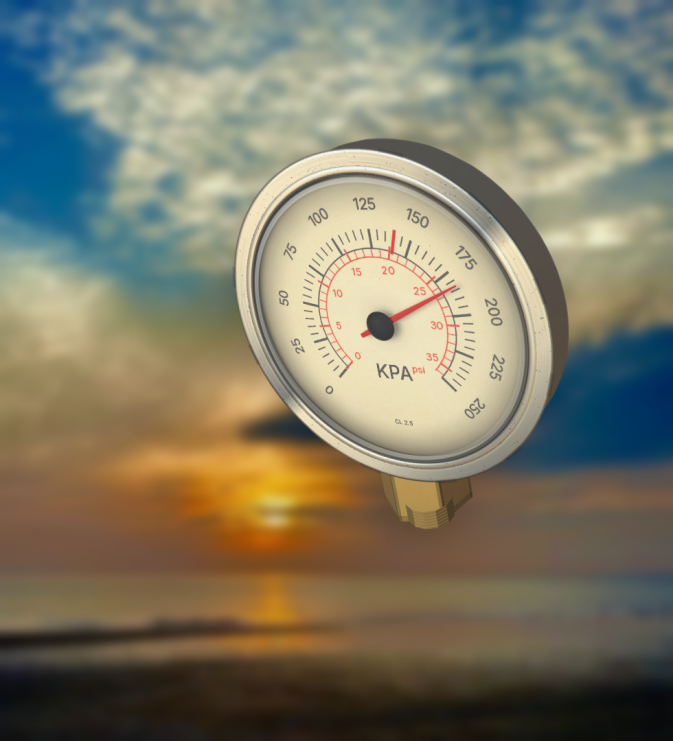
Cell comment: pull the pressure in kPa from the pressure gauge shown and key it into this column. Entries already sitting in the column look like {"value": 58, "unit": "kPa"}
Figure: {"value": 182.5, "unit": "kPa"}
